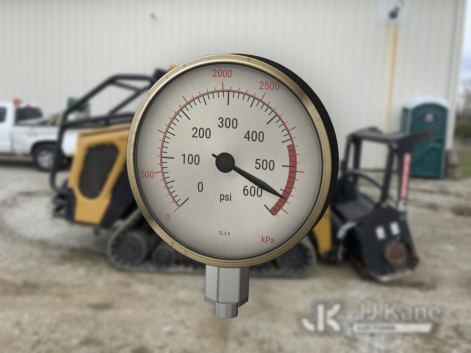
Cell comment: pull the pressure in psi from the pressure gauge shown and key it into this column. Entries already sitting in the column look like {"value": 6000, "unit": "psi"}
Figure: {"value": 560, "unit": "psi"}
